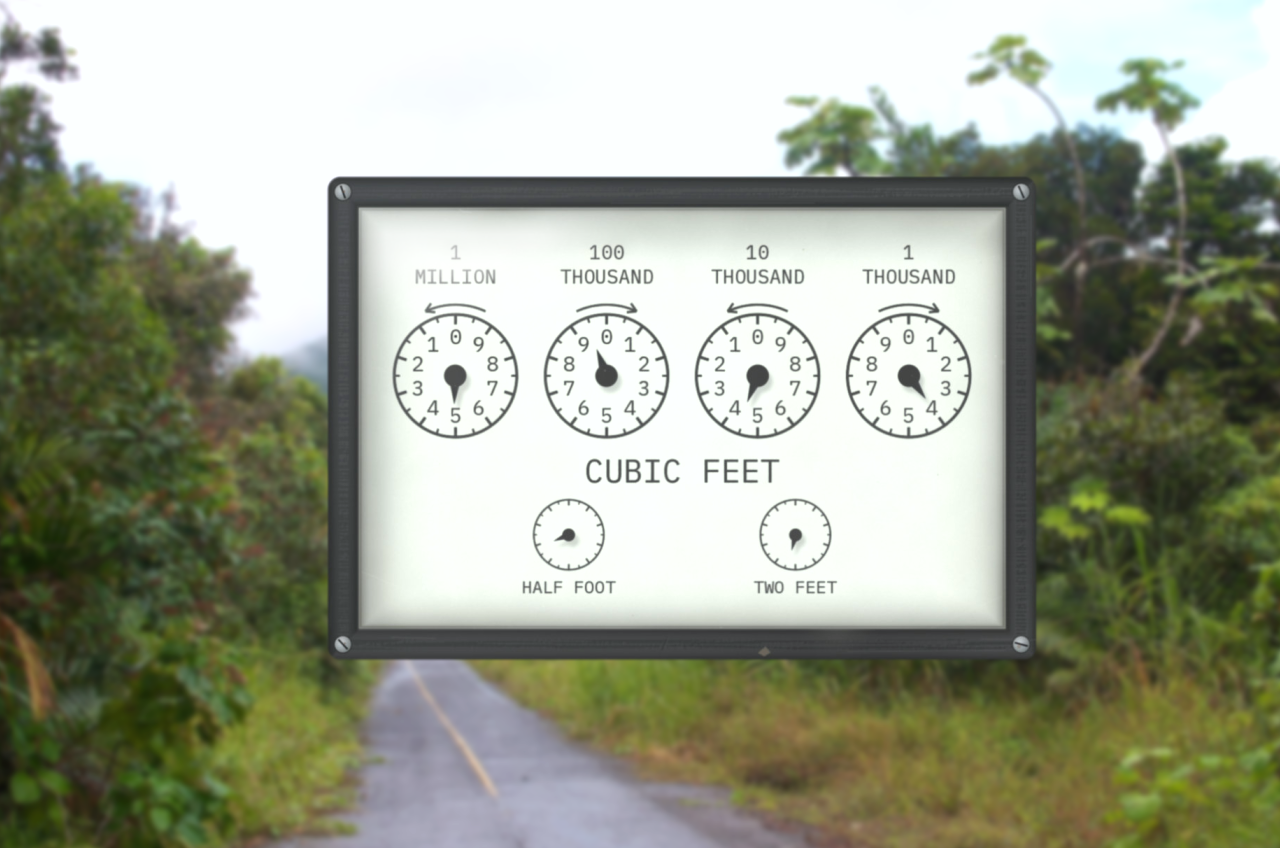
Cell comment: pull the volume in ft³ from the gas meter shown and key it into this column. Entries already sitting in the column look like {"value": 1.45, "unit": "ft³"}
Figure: {"value": 494400, "unit": "ft³"}
